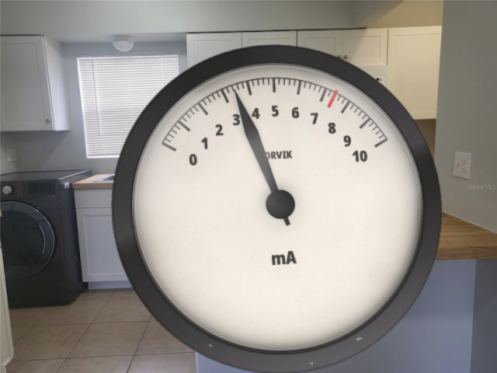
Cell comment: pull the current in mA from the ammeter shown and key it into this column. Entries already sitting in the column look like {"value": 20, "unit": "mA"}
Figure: {"value": 3.4, "unit": "mA"}
